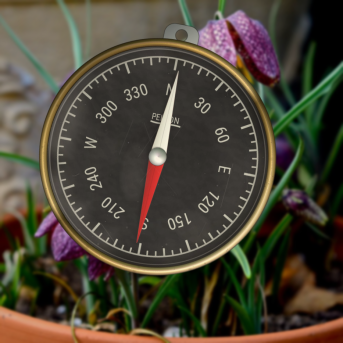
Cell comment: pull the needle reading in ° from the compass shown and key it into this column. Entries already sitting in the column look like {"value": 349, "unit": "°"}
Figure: {"value": 182.5, "unit": "°"}
